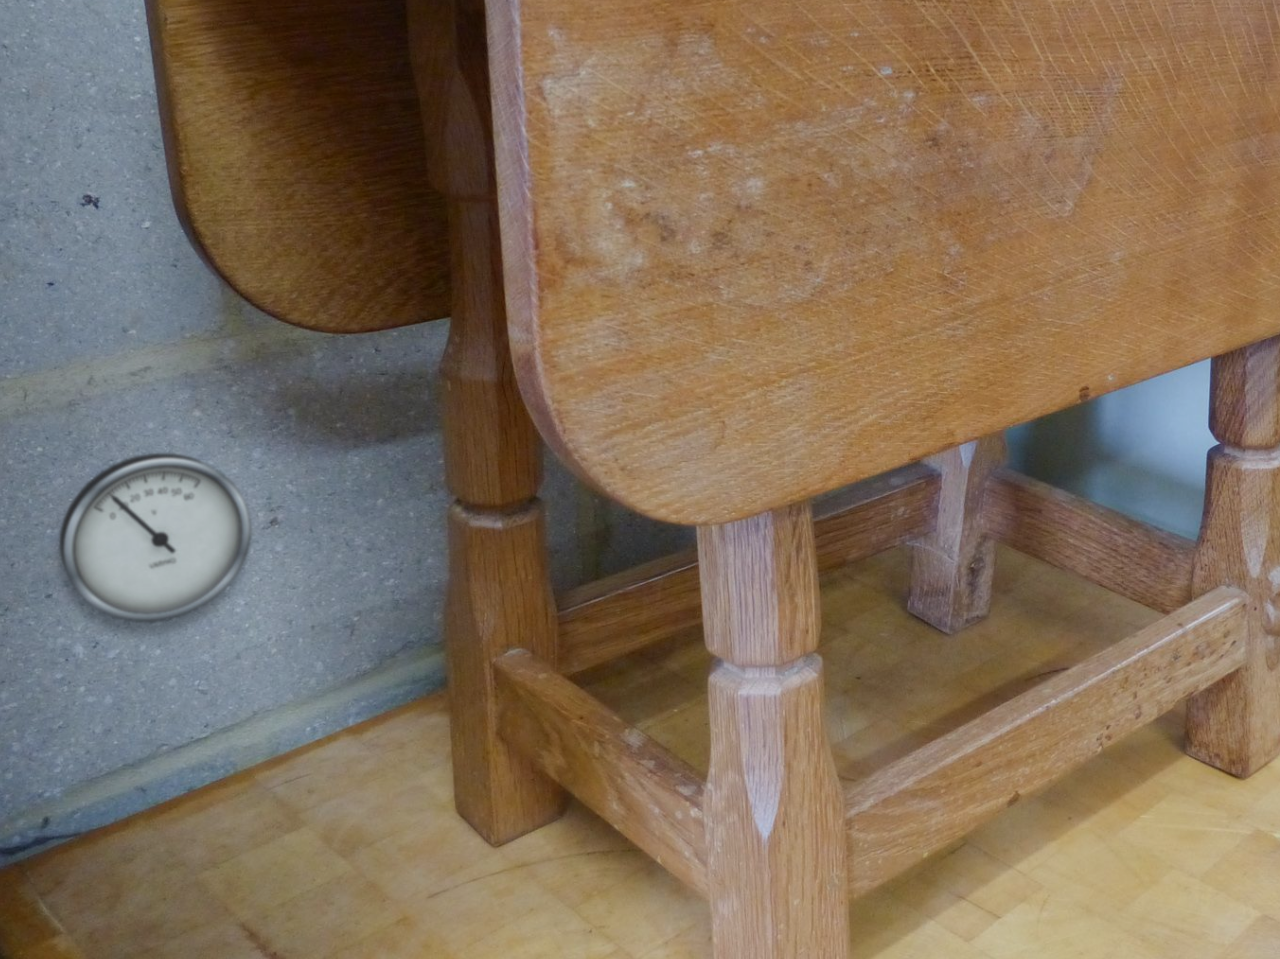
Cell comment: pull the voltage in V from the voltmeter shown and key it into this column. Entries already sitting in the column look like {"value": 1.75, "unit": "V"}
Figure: {"value": 10, "unit": "V"}
